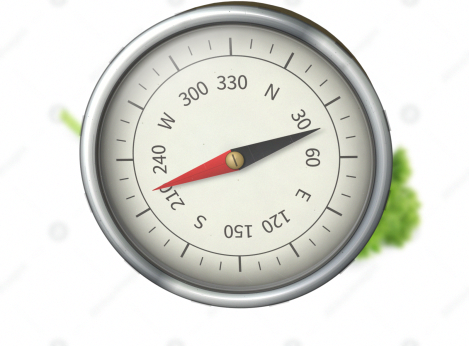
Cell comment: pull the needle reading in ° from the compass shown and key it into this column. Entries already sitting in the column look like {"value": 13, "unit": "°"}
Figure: {"value": 220, "unit": "°"}
